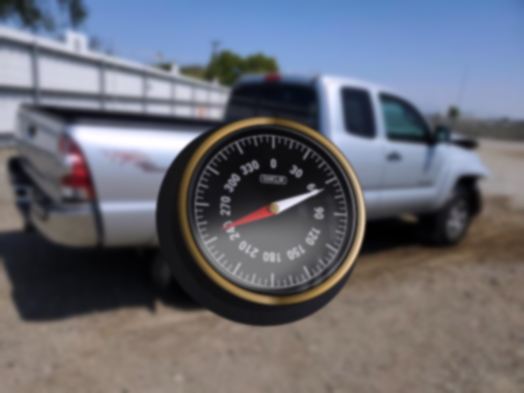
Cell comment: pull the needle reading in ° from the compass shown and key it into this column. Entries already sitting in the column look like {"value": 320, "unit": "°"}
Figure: {"value": 245, "unit": "°"}
